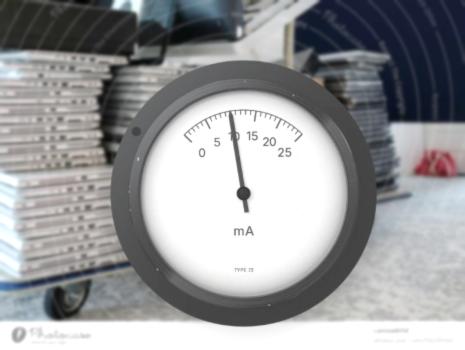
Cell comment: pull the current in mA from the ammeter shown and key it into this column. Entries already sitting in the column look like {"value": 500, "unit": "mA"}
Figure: {"value": 10, "unit": "mA"}
